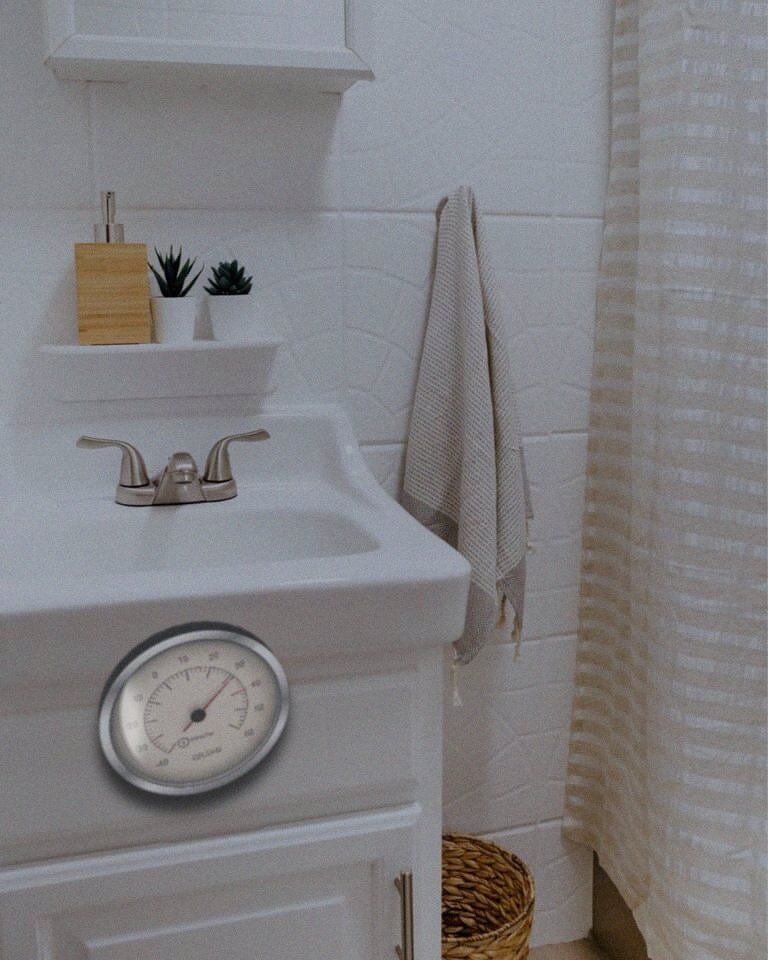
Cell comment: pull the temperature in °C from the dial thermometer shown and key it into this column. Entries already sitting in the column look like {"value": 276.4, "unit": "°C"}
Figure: {"value": 30, "unit": "°C"}
